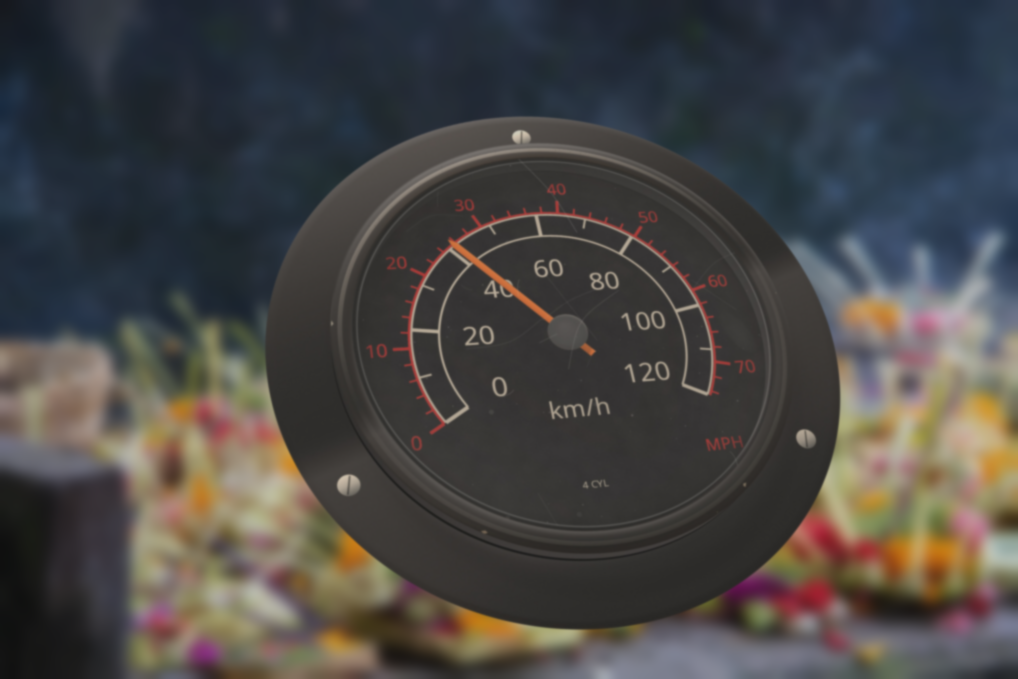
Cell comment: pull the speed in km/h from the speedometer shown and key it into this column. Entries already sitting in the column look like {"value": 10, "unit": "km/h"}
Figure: {"value": 40, "unit": "km/h"}
